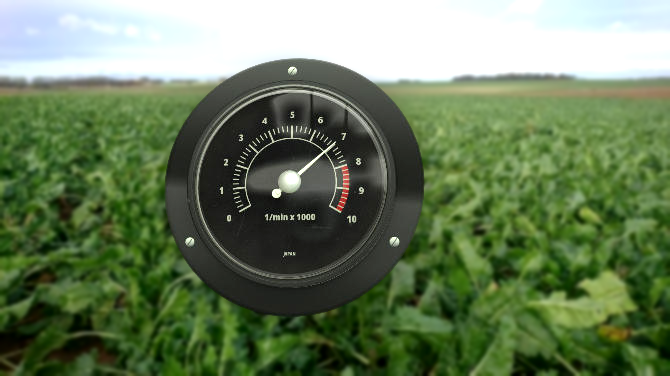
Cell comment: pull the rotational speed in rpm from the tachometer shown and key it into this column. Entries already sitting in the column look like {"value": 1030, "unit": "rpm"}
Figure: {"value": 7000, "unit": "rpm"}
